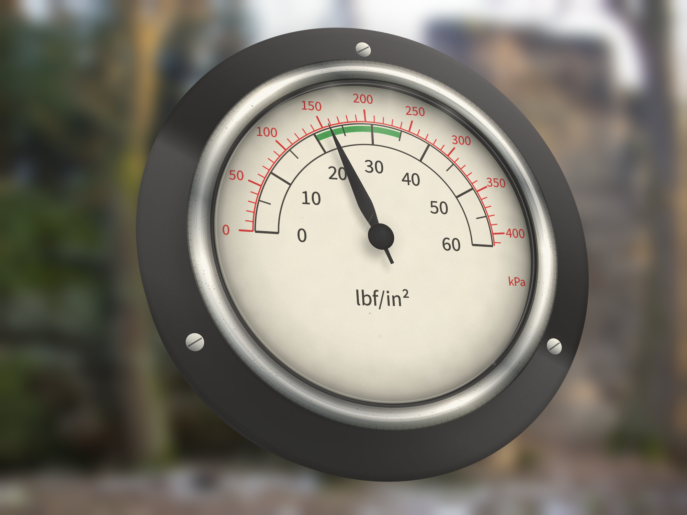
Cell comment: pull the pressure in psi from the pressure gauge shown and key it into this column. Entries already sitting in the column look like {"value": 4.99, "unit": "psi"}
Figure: {"value": 22.5, "unit": "psi"}
